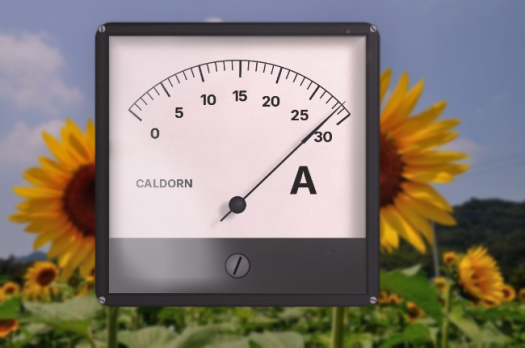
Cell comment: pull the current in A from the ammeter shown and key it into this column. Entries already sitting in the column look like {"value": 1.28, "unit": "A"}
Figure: {"value": 28.5, "unit": "A"}
